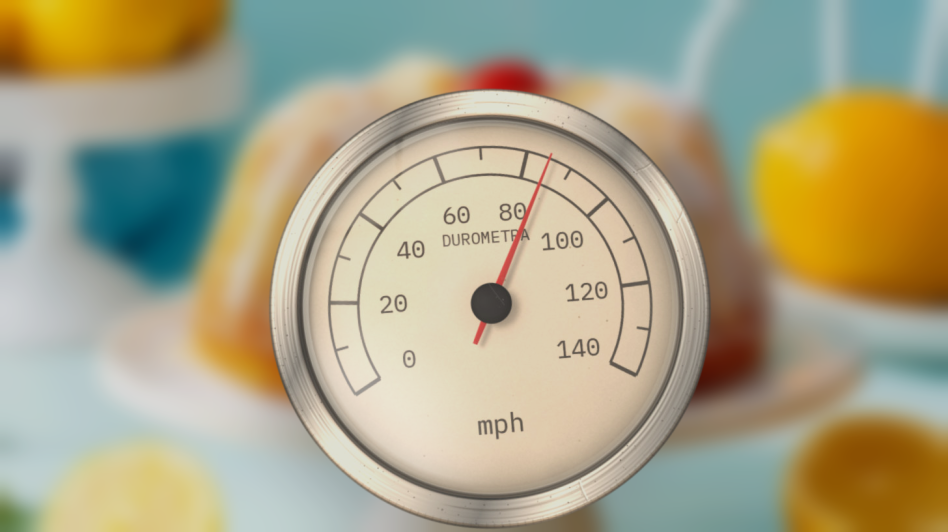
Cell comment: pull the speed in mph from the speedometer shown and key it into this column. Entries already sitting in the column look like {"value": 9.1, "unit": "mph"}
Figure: {"value": 85, "unit": "mph"}
